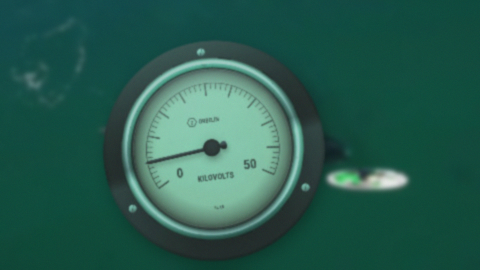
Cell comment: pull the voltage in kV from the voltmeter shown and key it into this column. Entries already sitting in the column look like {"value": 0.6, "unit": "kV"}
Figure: {"value": 5, "unit": "kV"}
